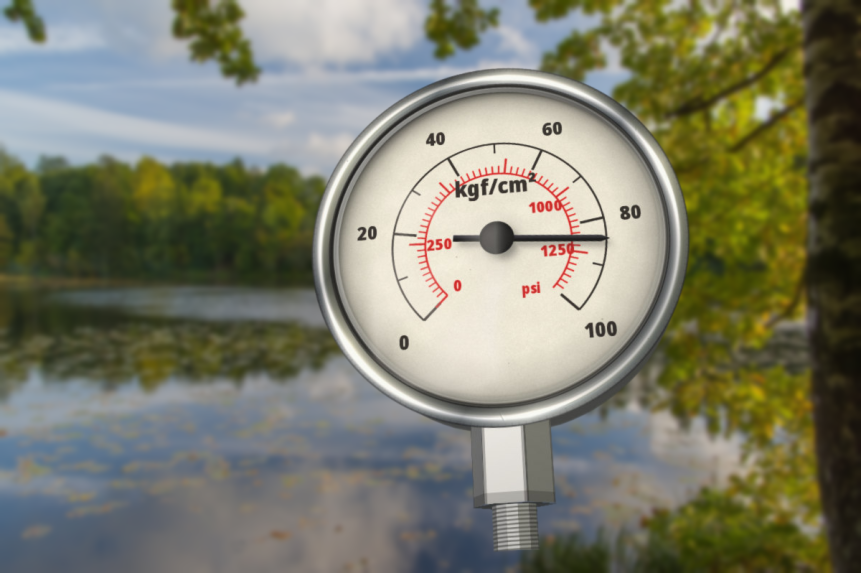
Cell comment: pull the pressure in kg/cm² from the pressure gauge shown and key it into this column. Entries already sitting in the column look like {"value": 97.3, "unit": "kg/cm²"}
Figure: {"value": 85, "unit": "kg/cm²"}
